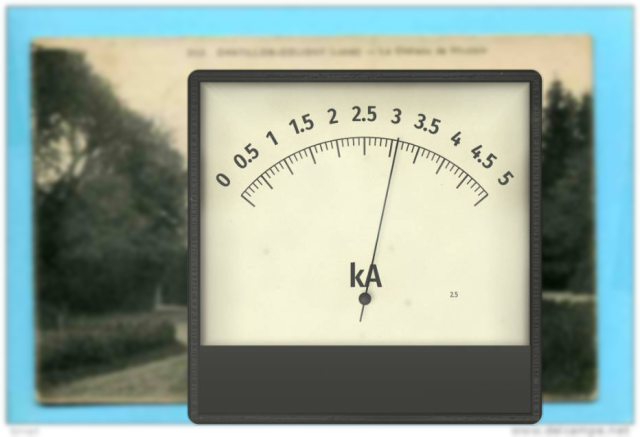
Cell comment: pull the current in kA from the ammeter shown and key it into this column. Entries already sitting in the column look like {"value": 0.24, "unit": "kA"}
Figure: {"value": 3.1, "unit": "kA"}
